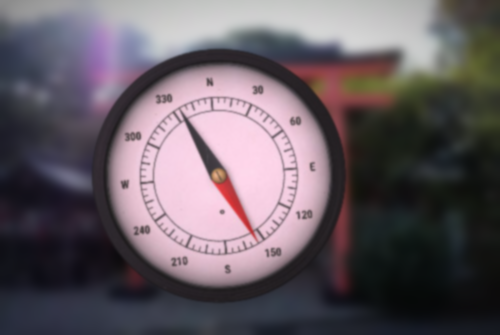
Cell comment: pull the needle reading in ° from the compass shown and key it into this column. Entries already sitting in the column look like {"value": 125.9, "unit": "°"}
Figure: {"value": 155, "unit": "°"}
